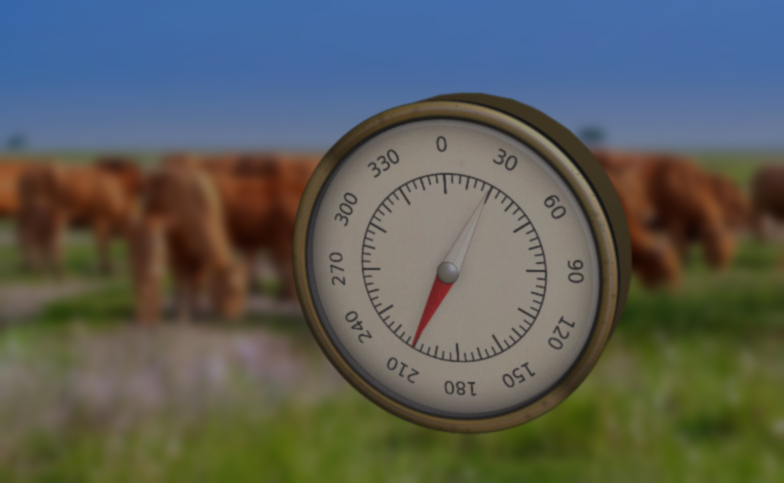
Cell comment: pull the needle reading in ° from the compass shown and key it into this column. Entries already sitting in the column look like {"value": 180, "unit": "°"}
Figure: {"value": 210, "unit": "°"}
